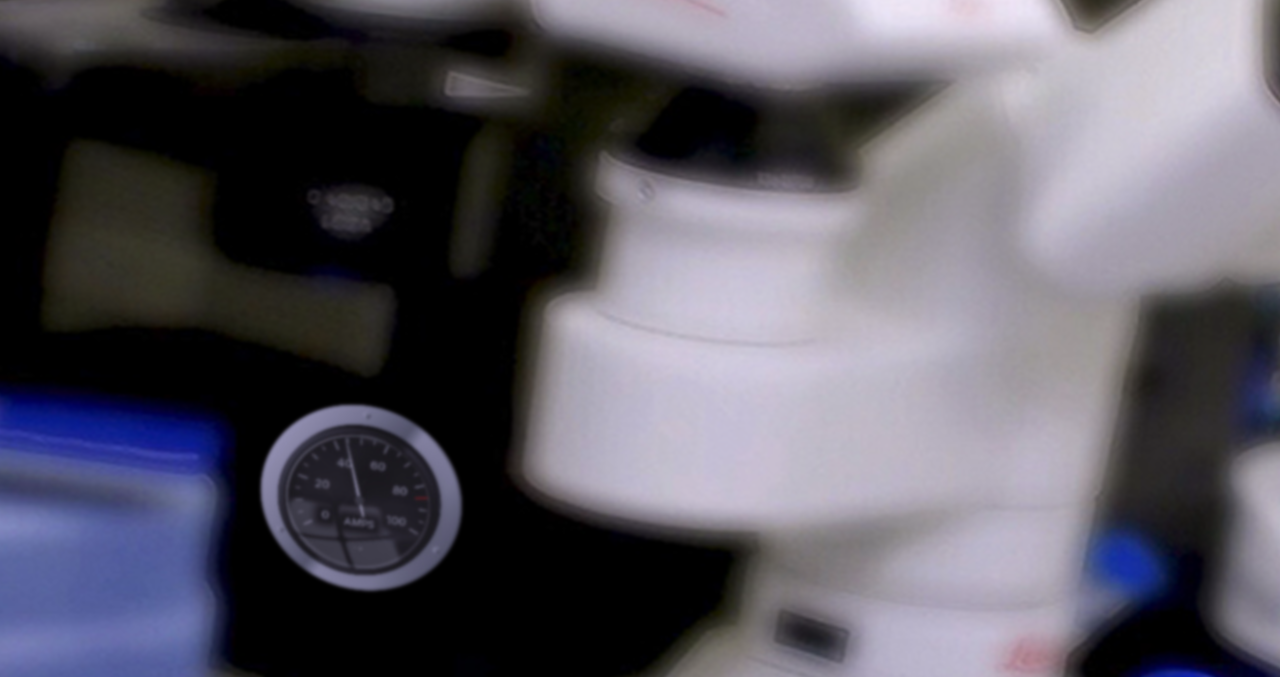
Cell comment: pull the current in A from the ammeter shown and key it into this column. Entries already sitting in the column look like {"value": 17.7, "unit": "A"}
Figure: {"value": 45, "unit": "A"}
